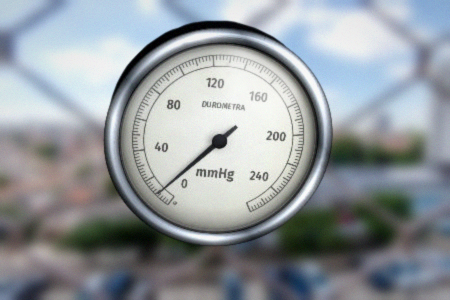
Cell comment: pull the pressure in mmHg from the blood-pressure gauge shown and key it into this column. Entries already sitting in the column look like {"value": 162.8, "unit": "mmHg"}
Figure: {"value": 10, "unit": "mmHg"}
